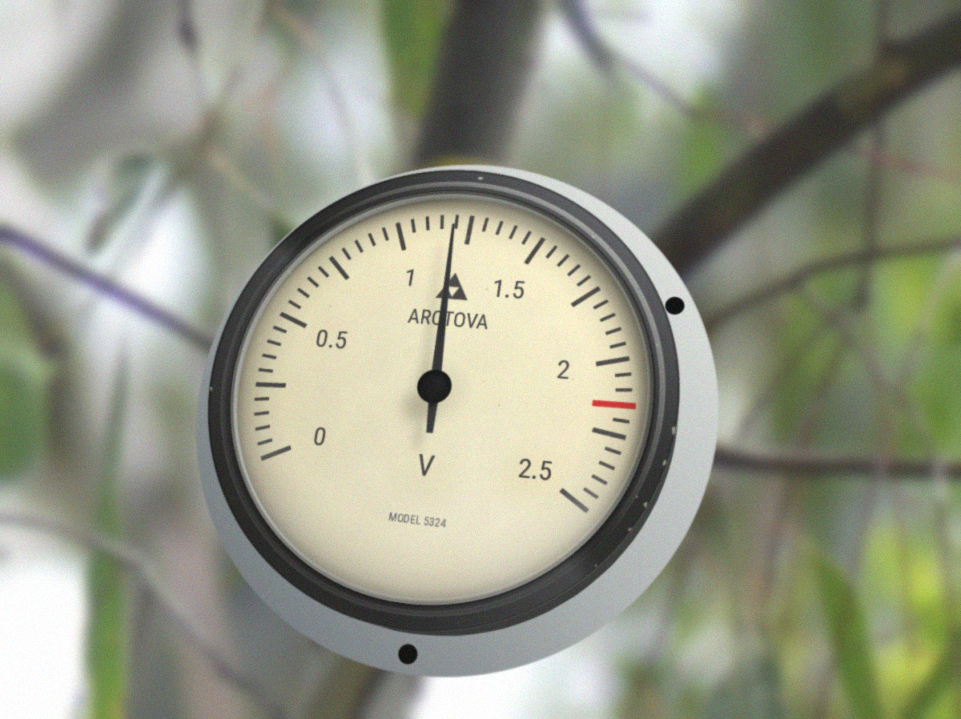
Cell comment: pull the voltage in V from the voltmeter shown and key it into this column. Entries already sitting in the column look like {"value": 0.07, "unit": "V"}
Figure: {"value": 1.2, "unit": "V"}
